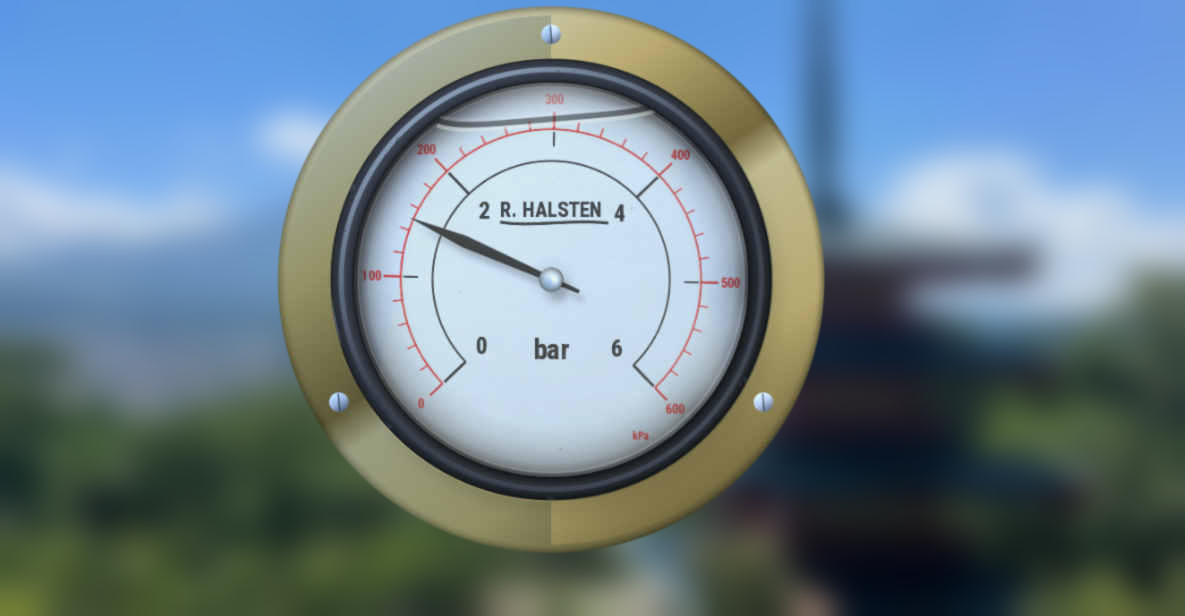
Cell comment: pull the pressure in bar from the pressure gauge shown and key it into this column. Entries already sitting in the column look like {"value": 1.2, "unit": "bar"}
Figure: {"value": 1.5, "unit": "bar"}
